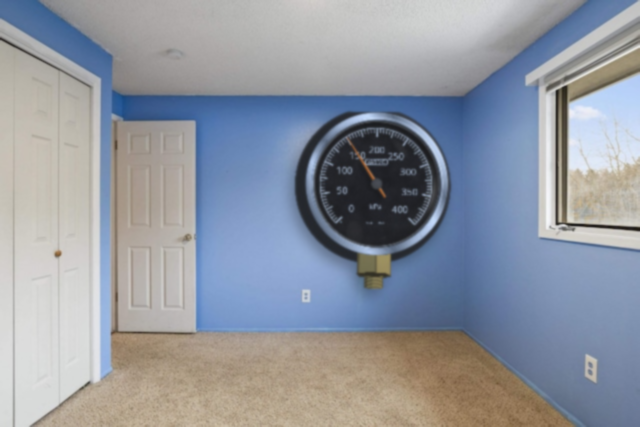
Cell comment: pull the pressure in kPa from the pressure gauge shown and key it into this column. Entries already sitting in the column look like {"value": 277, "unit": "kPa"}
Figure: {"value": 150, "unit": "kPa"}
